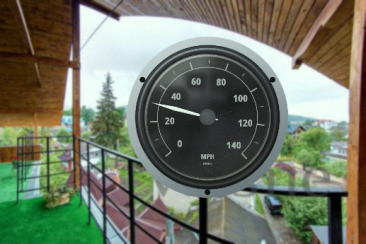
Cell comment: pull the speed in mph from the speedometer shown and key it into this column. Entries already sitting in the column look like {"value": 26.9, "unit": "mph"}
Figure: {"value": 30, "unit": "mph"}
